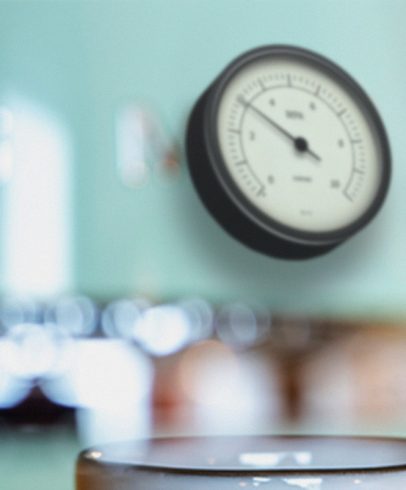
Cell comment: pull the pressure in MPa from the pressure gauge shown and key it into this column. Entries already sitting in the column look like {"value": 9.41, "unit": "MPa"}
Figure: {"value": 3, "unit": "MPa"}
